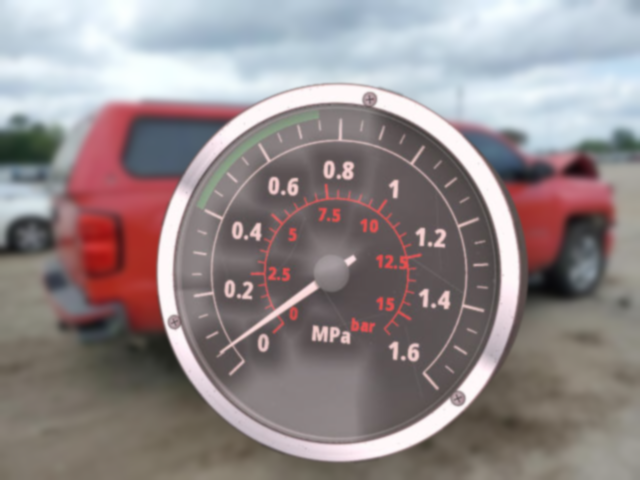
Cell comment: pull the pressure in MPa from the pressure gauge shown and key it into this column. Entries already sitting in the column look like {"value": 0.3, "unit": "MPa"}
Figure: {"value": 0.05, "unit": "MPa"}
